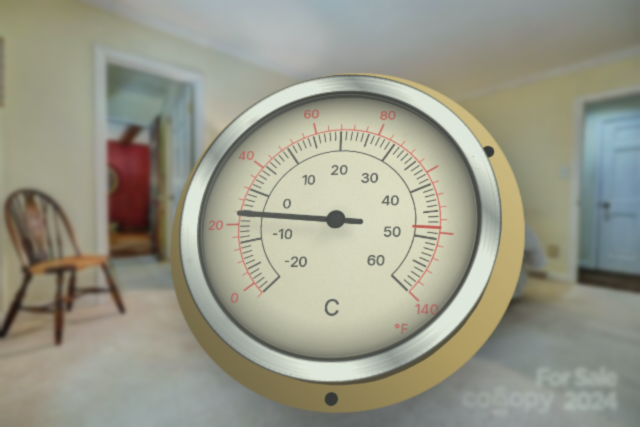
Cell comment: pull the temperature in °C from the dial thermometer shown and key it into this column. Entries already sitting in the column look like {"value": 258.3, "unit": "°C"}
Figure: {"value": -5, "unit": "°C"}
